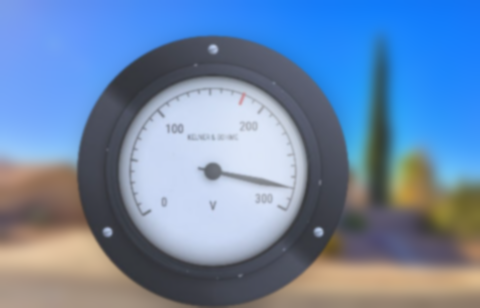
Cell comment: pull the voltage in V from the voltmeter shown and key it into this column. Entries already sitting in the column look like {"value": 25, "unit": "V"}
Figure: {"value": 280, "unit": "V"}
